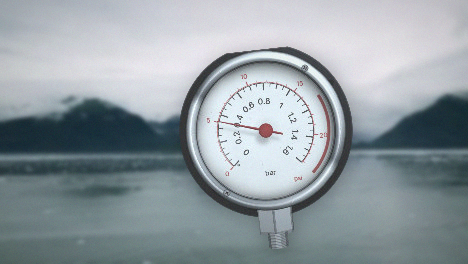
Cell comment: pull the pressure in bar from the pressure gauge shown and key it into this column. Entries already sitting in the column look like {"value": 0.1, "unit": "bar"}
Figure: {"value": 0.35, "unit": "bar"}
